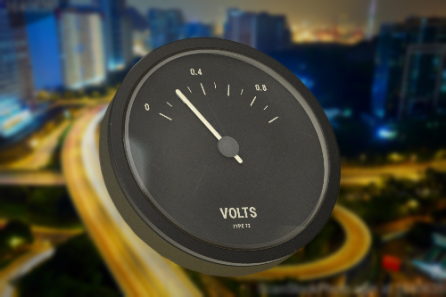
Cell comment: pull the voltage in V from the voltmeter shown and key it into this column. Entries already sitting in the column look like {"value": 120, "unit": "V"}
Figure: {"value": 0.2, "unit": "V"}
